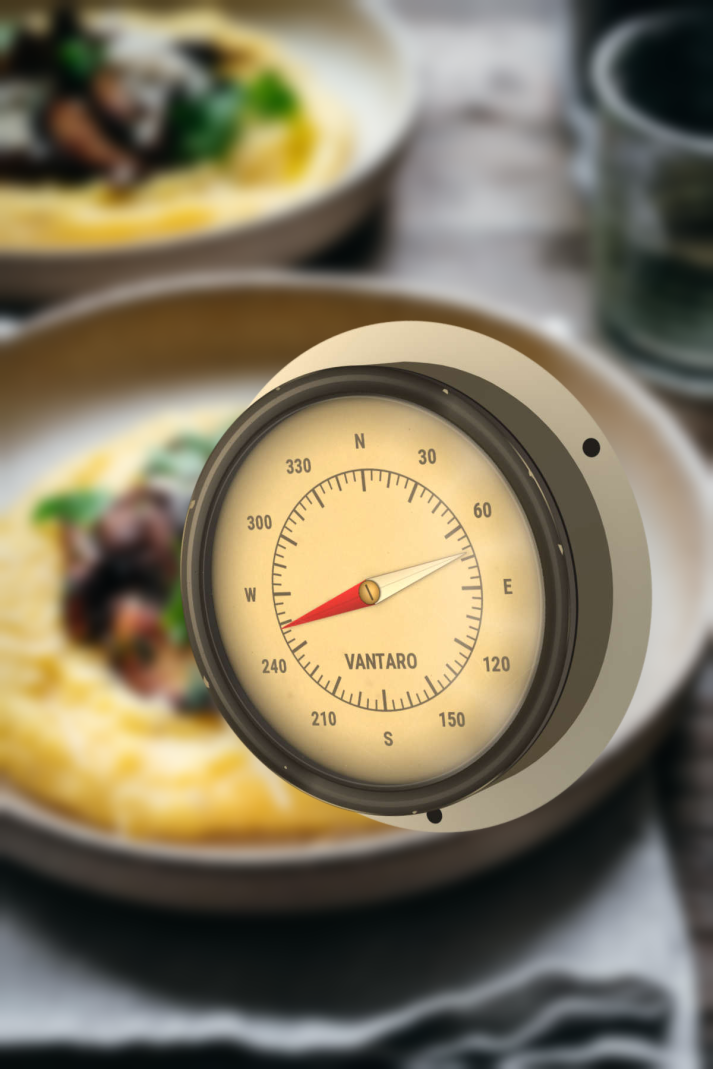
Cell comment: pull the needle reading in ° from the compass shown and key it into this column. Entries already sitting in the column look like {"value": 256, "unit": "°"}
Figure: {"value": 252.5, "unit": "°"}
